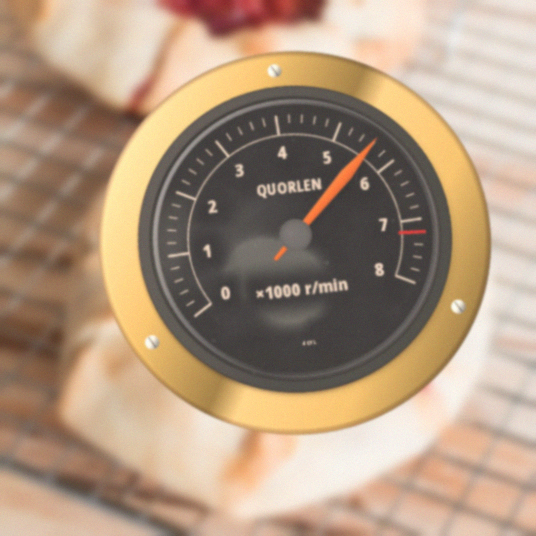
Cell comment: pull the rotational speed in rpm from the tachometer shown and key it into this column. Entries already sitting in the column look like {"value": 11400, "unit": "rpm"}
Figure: {"value": 5600, "unit": "rpm"}
